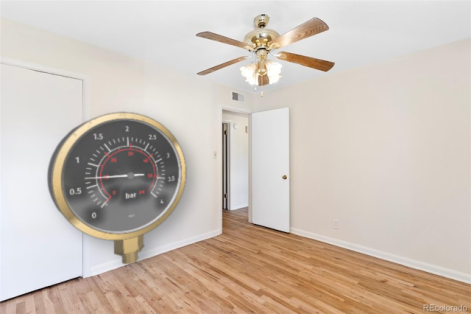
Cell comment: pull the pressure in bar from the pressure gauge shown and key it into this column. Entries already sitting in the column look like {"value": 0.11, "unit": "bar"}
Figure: {"value": 0.7, "unit": "bar"}
